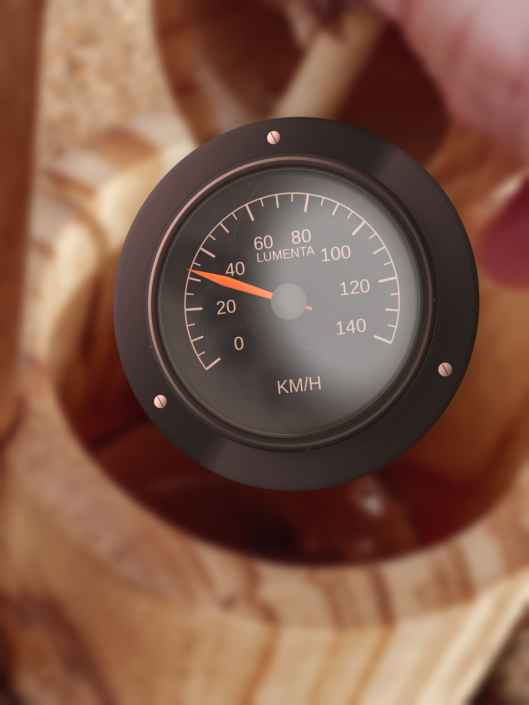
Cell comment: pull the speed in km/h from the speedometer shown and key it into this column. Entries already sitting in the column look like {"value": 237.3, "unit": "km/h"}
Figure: {"value": 32.5, "unit": "km/h"}
